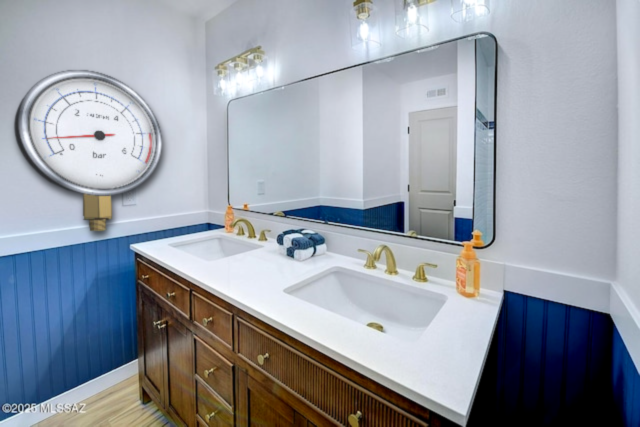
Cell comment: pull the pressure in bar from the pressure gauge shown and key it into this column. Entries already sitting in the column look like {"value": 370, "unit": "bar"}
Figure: {"value": 0.5, "unit": "bar"}
